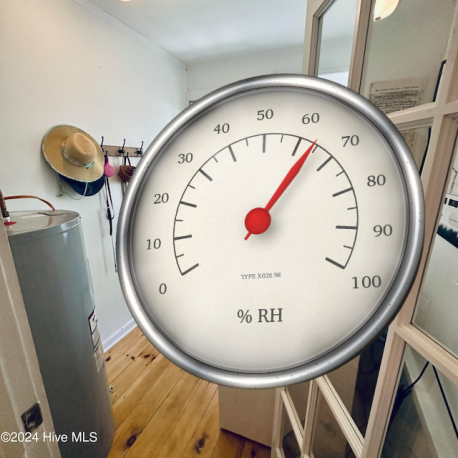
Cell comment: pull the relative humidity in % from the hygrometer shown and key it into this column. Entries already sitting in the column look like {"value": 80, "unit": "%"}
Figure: {"value": 65, "unit": "%"}
